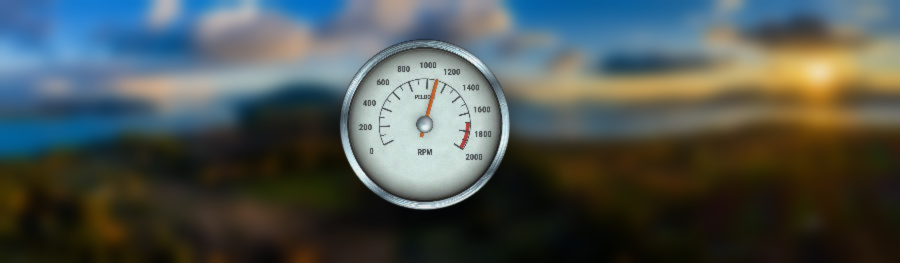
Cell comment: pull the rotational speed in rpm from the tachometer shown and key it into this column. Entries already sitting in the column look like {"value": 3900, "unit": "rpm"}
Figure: {"value": 1100, "unit": "rpm"}
